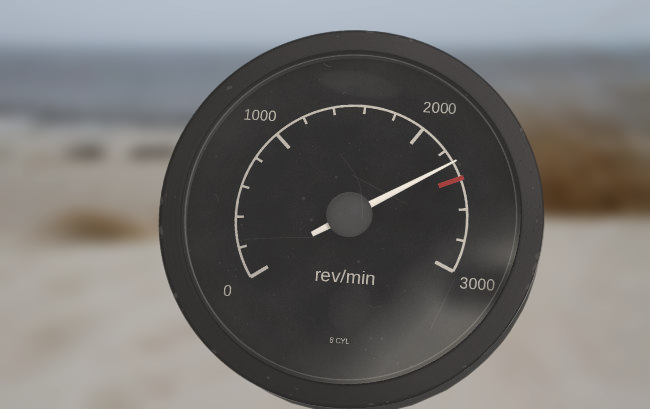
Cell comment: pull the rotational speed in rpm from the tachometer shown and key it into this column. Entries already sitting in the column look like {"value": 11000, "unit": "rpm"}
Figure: {"value": 2300, "unit": "rpm"}
